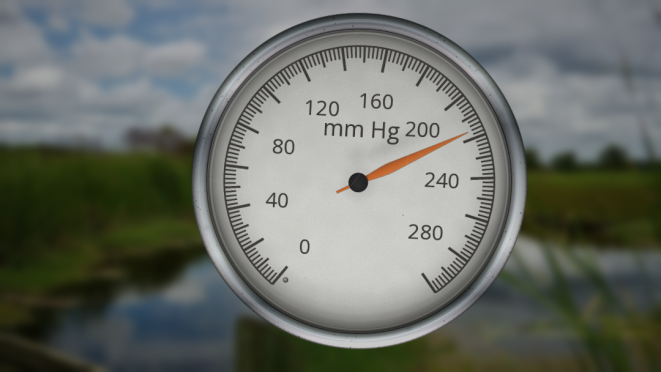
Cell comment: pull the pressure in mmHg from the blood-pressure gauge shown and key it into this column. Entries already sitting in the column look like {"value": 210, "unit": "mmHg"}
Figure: {"value": 216, "unit": "mmHg"}
